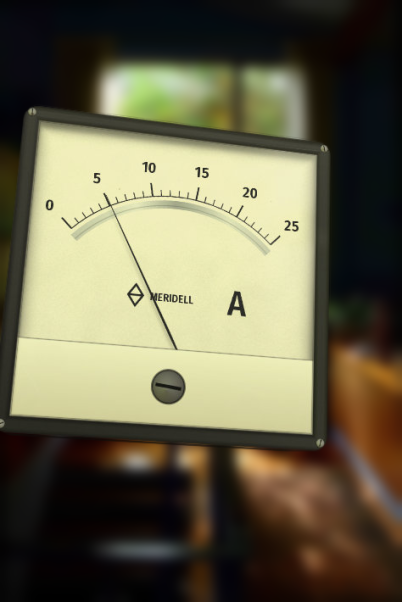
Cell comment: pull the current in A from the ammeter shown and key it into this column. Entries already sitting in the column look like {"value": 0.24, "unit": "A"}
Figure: {"value": 5, "unit": "A"}
